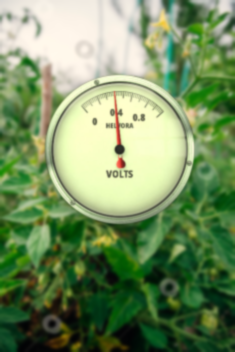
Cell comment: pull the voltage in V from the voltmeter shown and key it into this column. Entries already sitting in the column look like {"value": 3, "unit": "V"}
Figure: {"value": 0.4, "unit": "V"}
